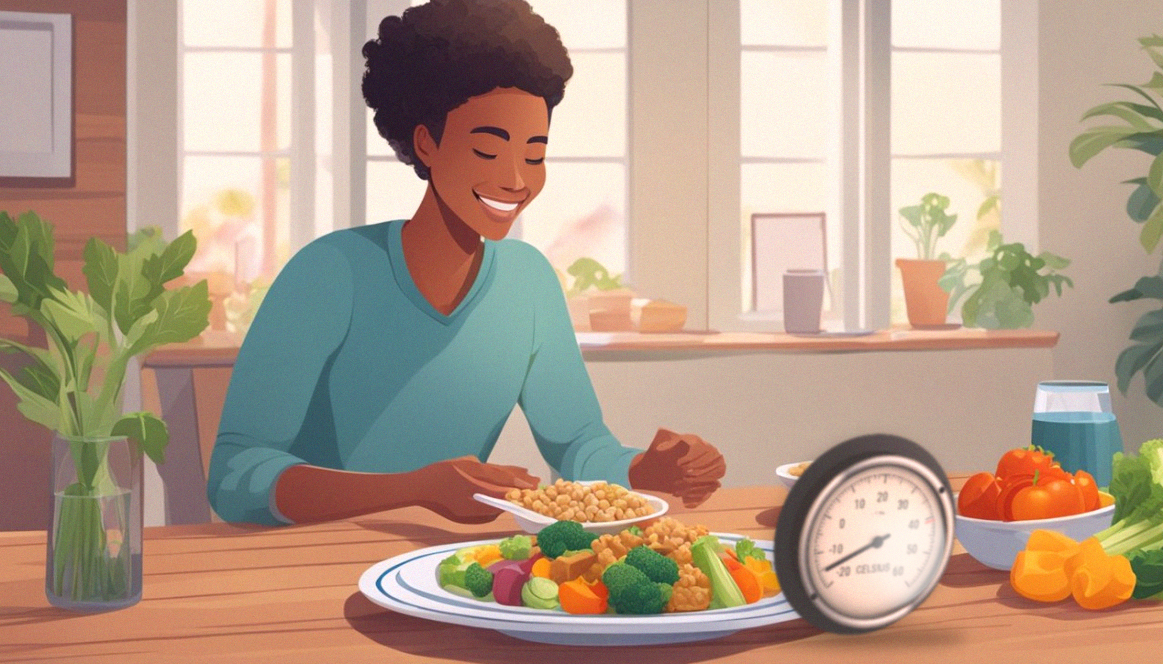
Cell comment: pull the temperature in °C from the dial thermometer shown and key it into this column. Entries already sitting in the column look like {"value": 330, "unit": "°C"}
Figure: {"value": -15, "unit": "°C"}
